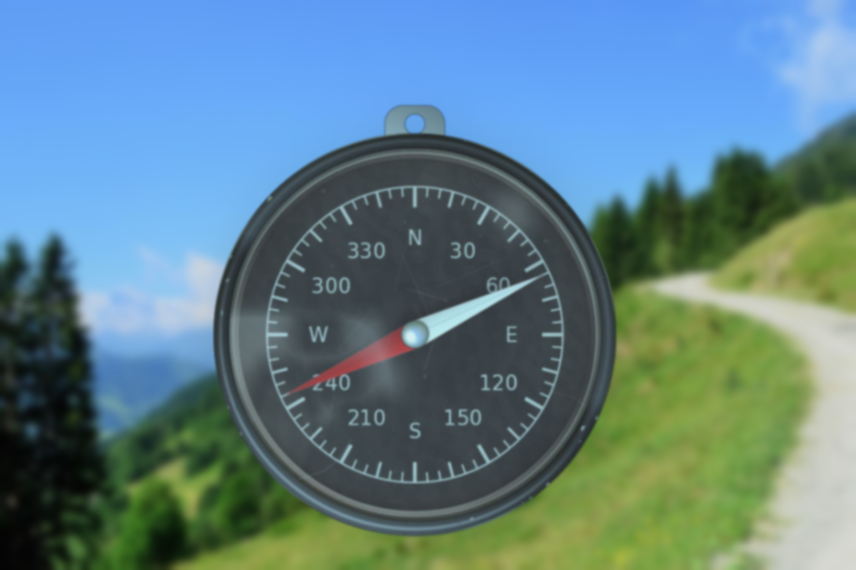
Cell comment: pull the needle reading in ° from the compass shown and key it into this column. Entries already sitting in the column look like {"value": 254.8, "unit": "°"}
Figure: {"value": 245, "unit": "°"}
